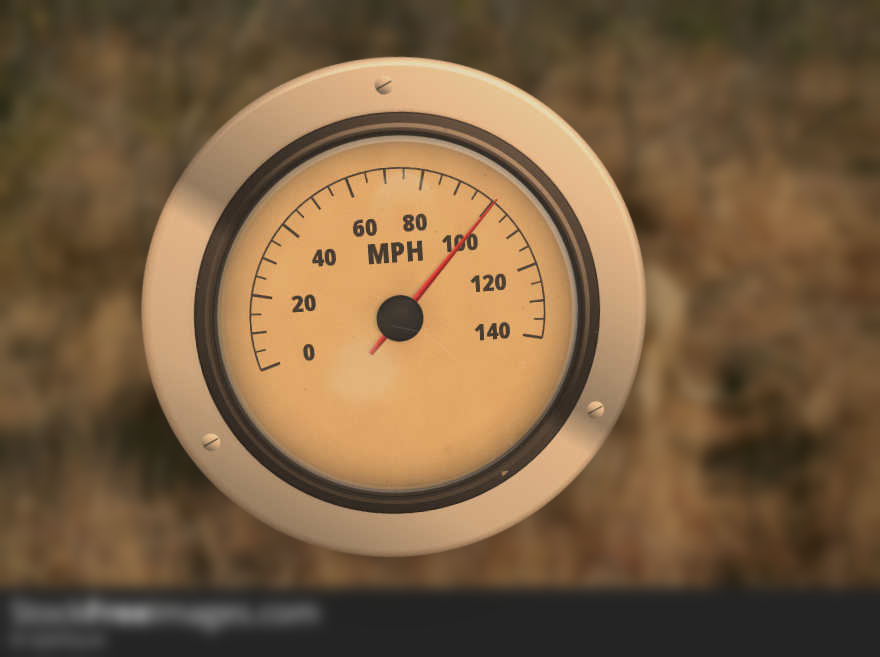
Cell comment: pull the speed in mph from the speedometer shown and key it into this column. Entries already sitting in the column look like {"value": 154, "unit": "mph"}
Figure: {"value": 100, "unit": "mph"}
